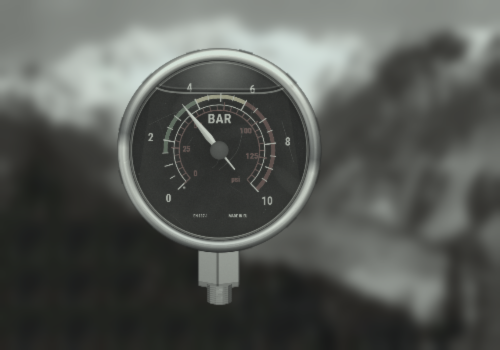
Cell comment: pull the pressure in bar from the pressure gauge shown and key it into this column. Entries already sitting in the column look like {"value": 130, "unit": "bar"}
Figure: {"value": 3.5, "unit": "bar"}
